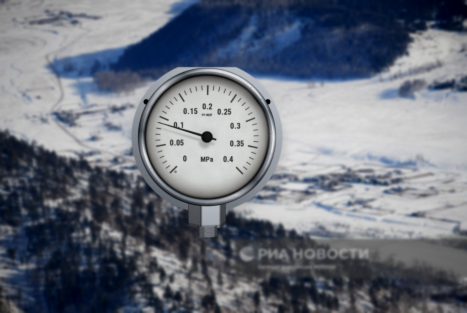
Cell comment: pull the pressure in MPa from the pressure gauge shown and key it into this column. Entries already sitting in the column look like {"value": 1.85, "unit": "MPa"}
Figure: {"value": 0.09, "unit": "MPa"}
